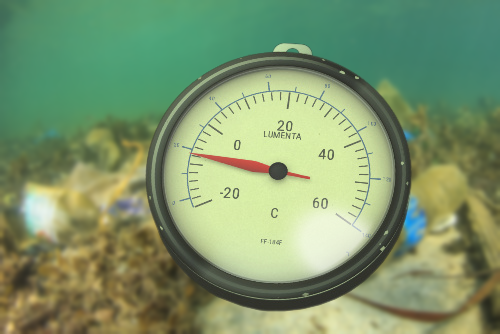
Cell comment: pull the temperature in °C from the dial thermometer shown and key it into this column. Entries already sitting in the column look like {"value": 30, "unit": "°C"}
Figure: {"value": -8, "unit": "°C"}
